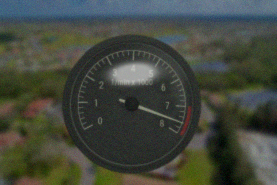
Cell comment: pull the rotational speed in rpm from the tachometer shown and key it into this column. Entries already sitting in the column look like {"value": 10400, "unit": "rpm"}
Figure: {"value": 7600, "unit": "rpm"}
